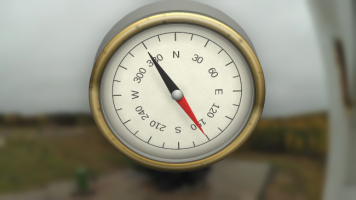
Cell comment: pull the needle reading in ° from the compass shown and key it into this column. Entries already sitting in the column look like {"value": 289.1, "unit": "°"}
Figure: {"value": 150, "unit": "°"}
